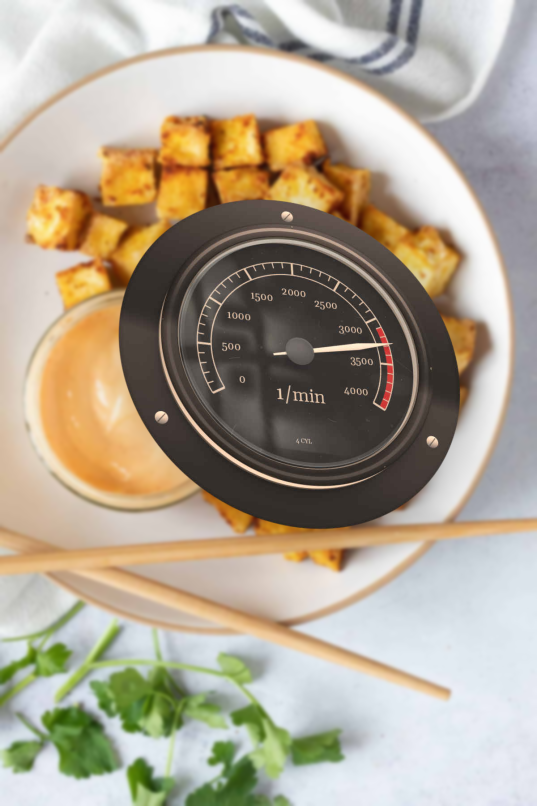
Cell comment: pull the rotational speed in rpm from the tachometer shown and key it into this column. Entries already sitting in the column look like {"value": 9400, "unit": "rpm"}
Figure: {"value": 3300, "unit": "rpm"}
